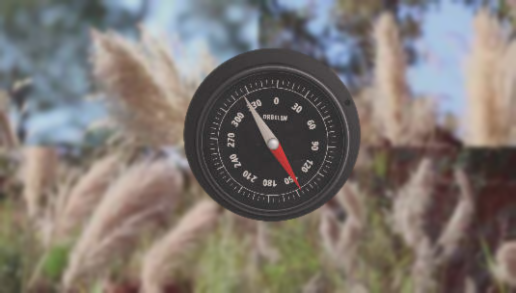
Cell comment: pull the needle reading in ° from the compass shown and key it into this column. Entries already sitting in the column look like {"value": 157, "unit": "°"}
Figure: {"value": 145, "unit": "°"}
